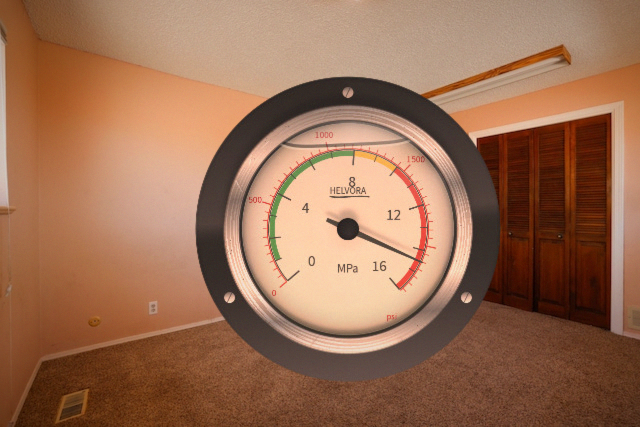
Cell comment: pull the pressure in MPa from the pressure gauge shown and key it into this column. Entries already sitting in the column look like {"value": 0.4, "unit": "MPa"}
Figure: {"value": 14.5, "unit": "MPa"}
